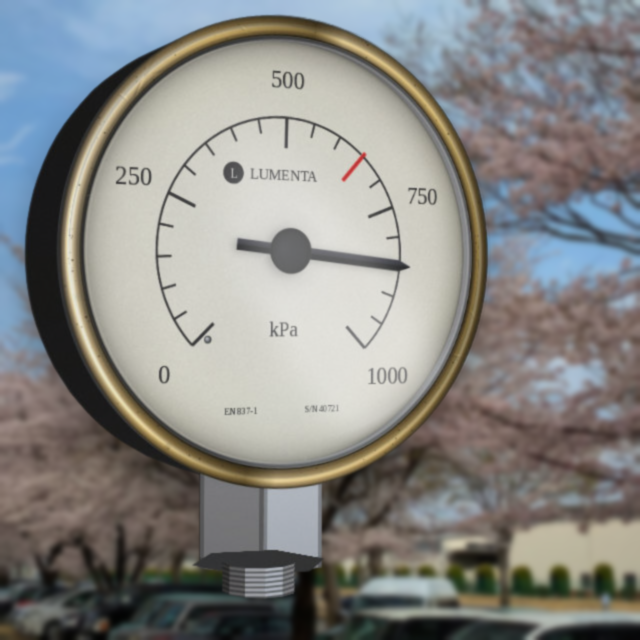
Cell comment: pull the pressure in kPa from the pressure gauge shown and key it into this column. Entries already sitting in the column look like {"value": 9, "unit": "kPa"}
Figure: {"value": 850, "unit": "kPa"}
